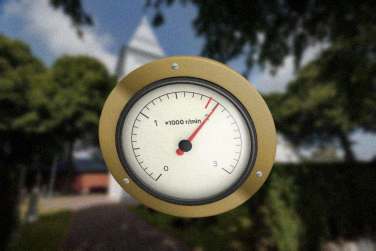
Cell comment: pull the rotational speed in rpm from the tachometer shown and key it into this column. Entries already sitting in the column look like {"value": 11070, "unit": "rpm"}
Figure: {"value": 2000, "unit": "rpm"}
